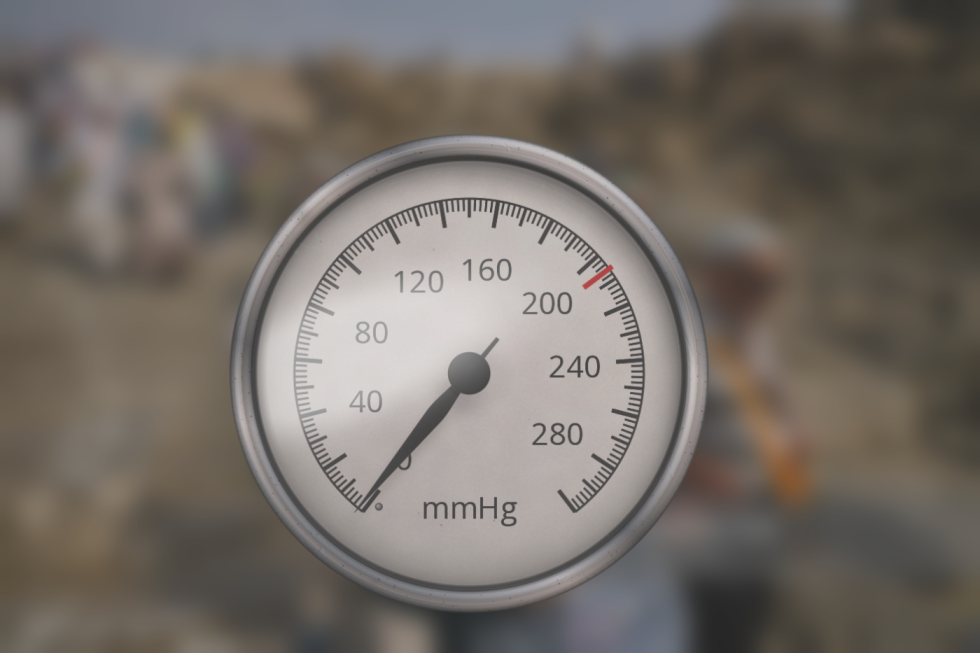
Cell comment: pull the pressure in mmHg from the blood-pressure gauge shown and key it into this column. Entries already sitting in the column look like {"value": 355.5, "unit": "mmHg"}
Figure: {"value": 2, "unit": "mmHg"}
